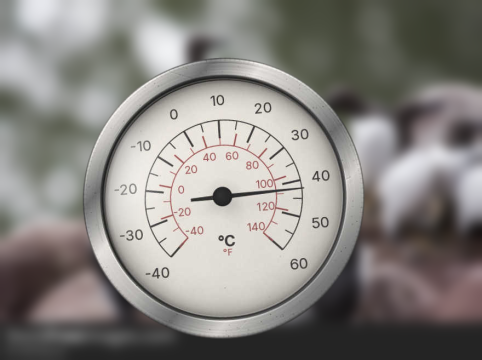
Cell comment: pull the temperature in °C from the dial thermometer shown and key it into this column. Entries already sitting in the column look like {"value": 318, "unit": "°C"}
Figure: {"value": 42.5, "unit": "°C"}
